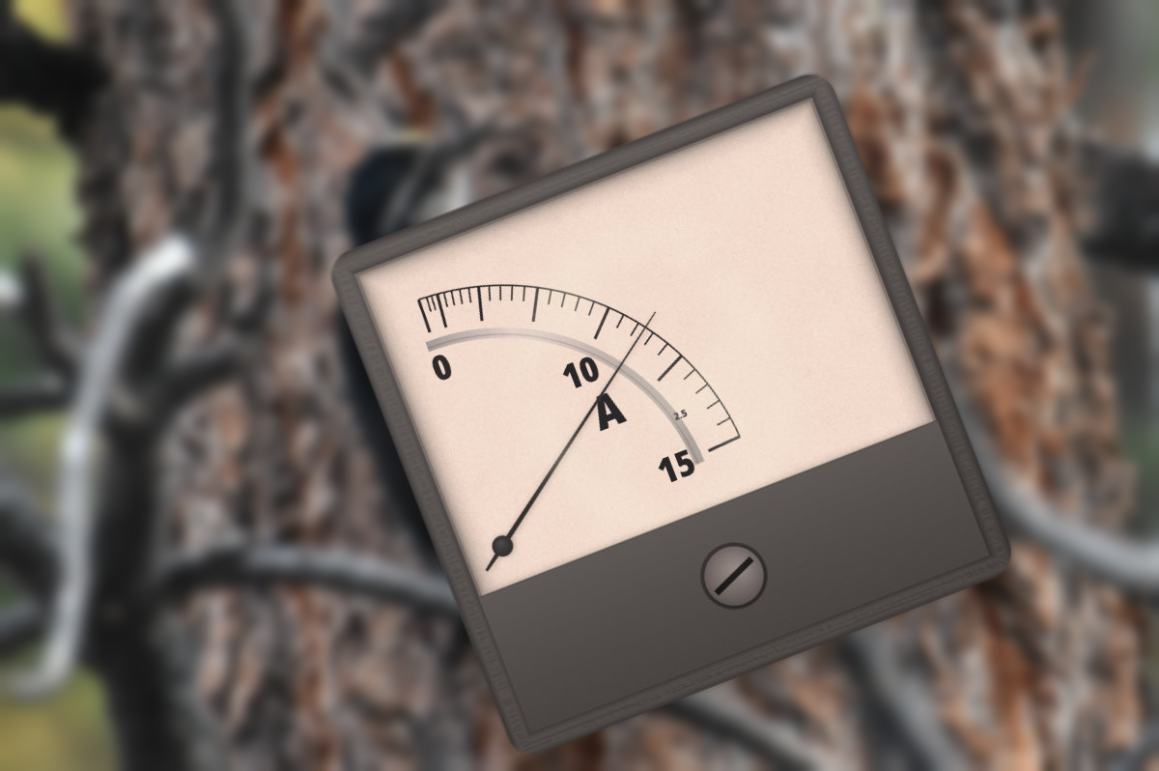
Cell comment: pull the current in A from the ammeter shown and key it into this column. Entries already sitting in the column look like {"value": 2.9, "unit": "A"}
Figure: {"value": 11.25, "unit": "A"}
